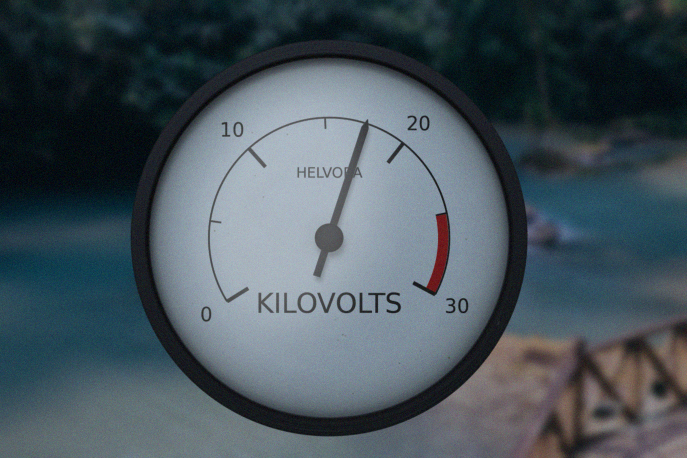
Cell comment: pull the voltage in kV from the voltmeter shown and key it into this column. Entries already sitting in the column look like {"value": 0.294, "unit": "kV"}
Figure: {"value": 17.5, "unit": "kV"}
